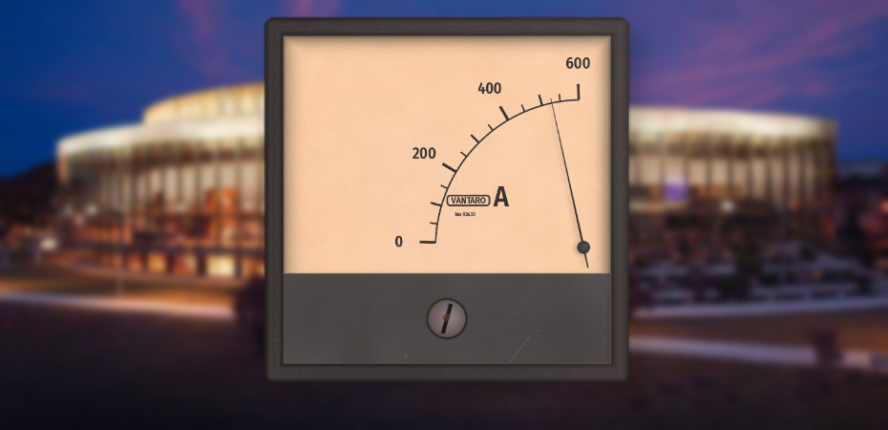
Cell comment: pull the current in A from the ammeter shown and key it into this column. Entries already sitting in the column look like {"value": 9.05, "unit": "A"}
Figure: {"value": 525, "unit": "A"}
